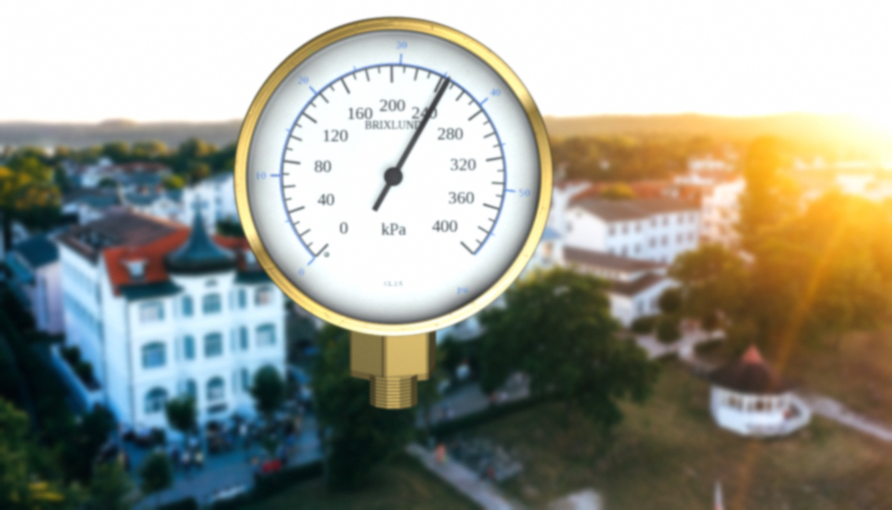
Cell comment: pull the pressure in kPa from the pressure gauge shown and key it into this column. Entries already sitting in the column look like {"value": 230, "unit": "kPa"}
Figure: {"value": 245, "unit": "kPa"}
